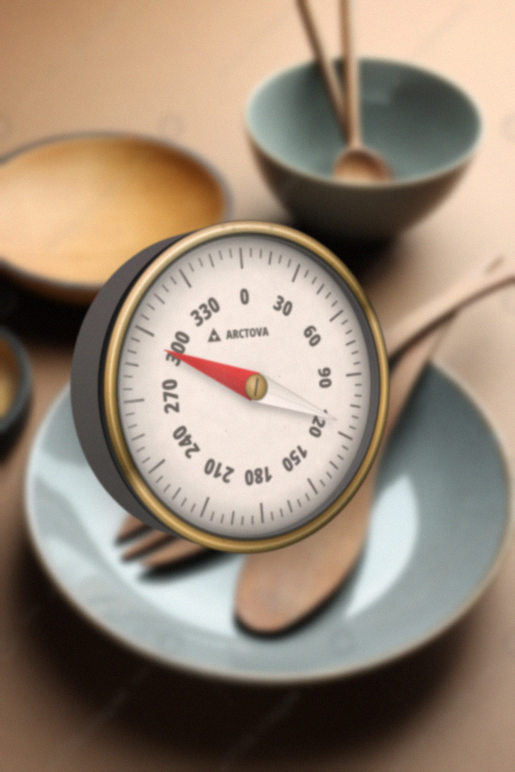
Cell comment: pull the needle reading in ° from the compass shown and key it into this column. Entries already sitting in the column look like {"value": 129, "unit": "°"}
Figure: {"value": 295, "unit": "°"}
